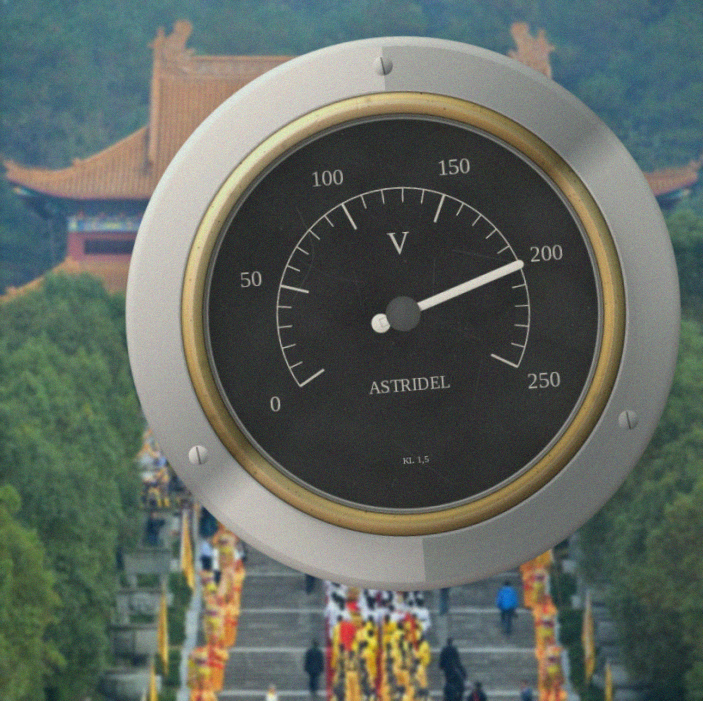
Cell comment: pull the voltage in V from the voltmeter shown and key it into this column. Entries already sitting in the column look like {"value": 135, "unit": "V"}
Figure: {"value": 200, "unit": "V"}
